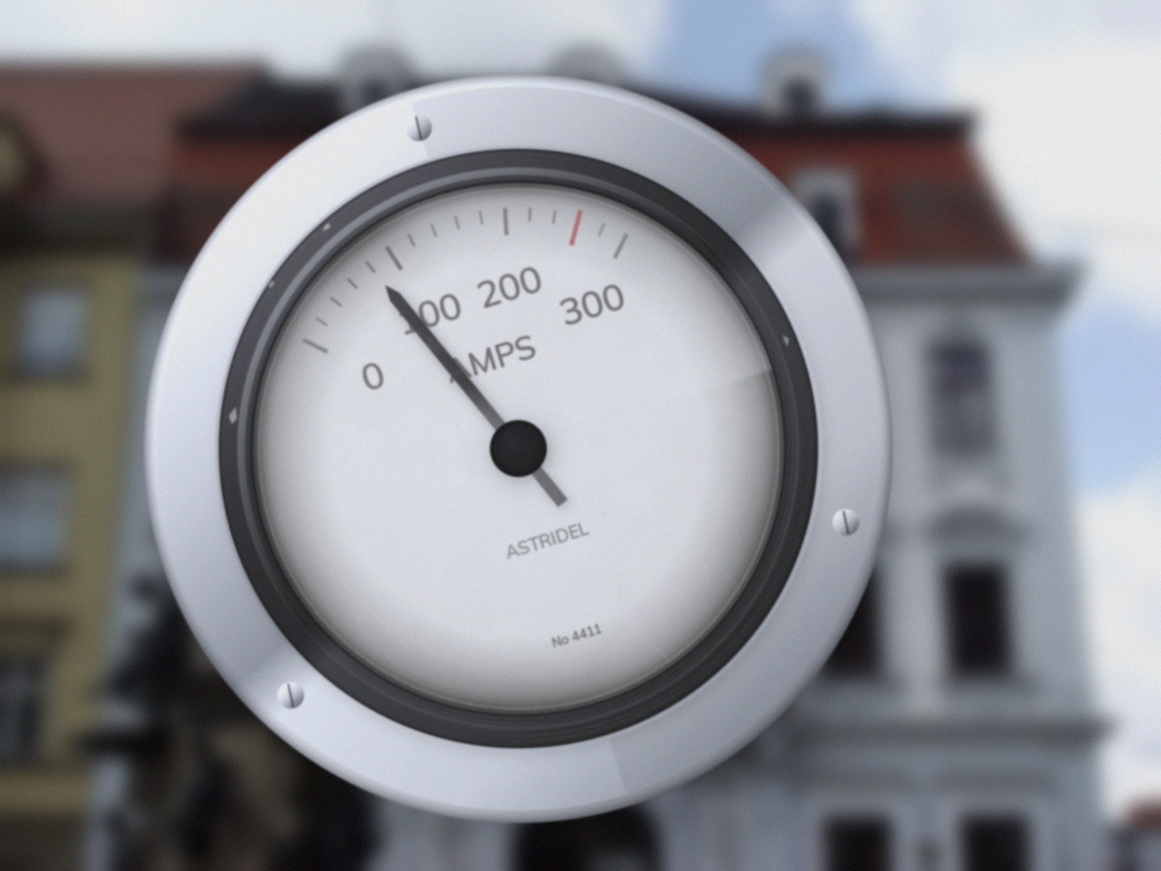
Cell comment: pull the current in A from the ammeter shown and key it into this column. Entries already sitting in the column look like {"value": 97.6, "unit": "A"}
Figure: {"value": 80, "unit": "A"}
